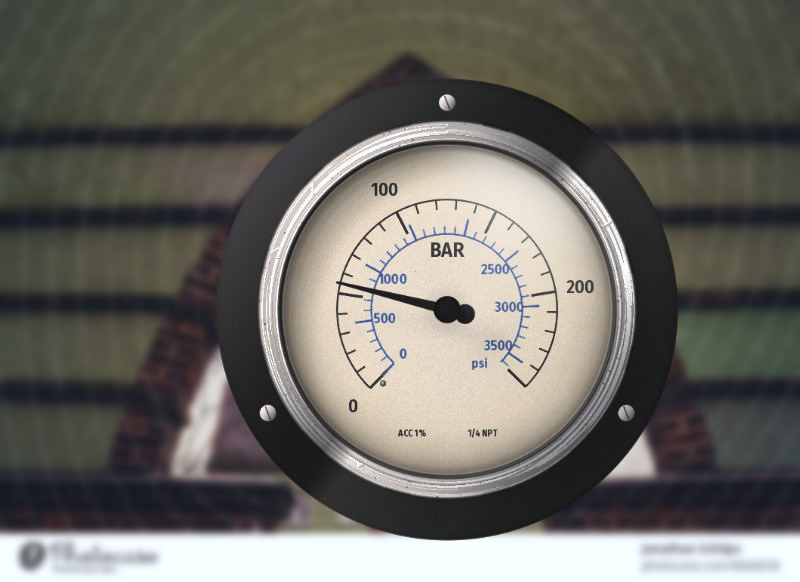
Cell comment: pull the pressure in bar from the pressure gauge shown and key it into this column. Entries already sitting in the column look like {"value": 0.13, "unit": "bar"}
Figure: {"value": 55, "unit": "bar"}
